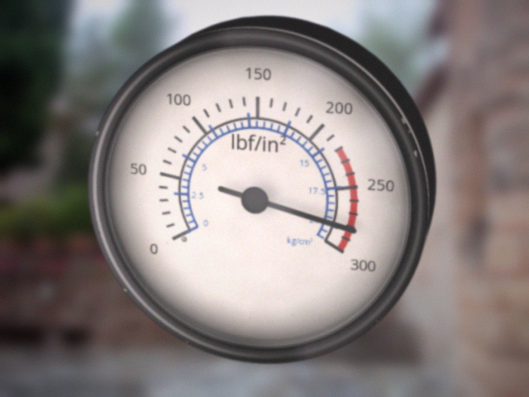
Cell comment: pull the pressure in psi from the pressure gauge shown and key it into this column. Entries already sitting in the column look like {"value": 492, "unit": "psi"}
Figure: {"value": 280, "unit": "psi"}
